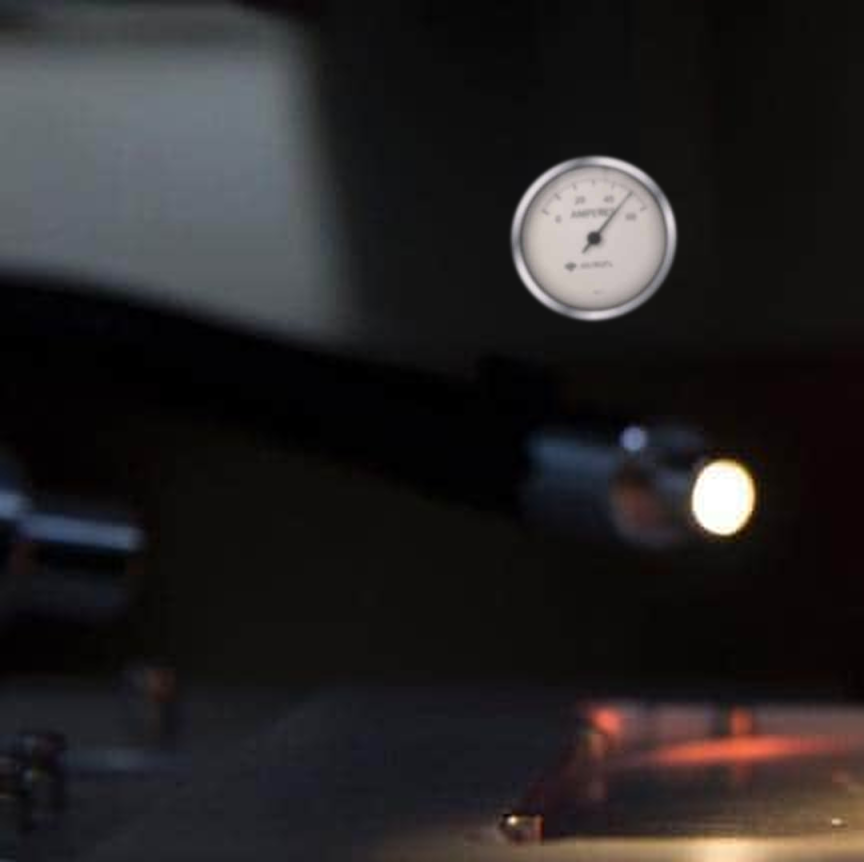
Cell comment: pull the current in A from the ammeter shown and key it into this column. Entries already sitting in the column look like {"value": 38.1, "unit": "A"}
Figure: {"value": 50, "unit": "A"}
